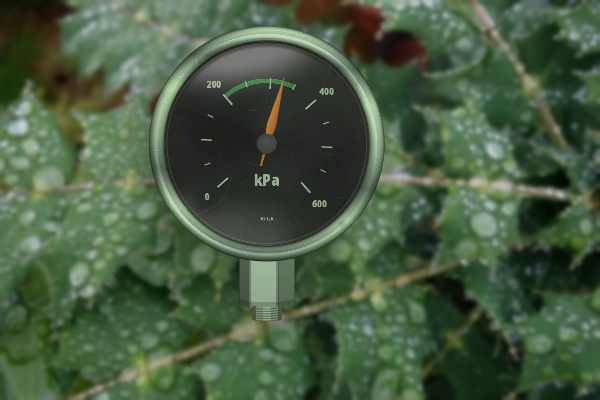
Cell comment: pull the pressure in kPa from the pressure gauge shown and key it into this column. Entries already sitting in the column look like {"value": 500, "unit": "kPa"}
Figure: {"value": 325, "unit": "kPa"}
